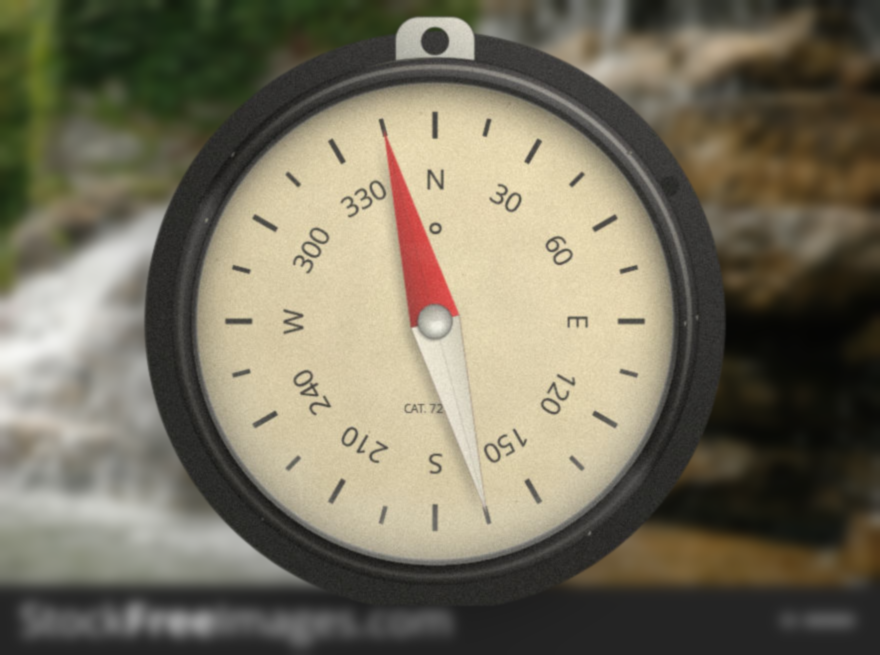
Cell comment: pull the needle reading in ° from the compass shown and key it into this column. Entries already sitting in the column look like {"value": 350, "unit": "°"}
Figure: {"value": 345, "unit": "°"}
